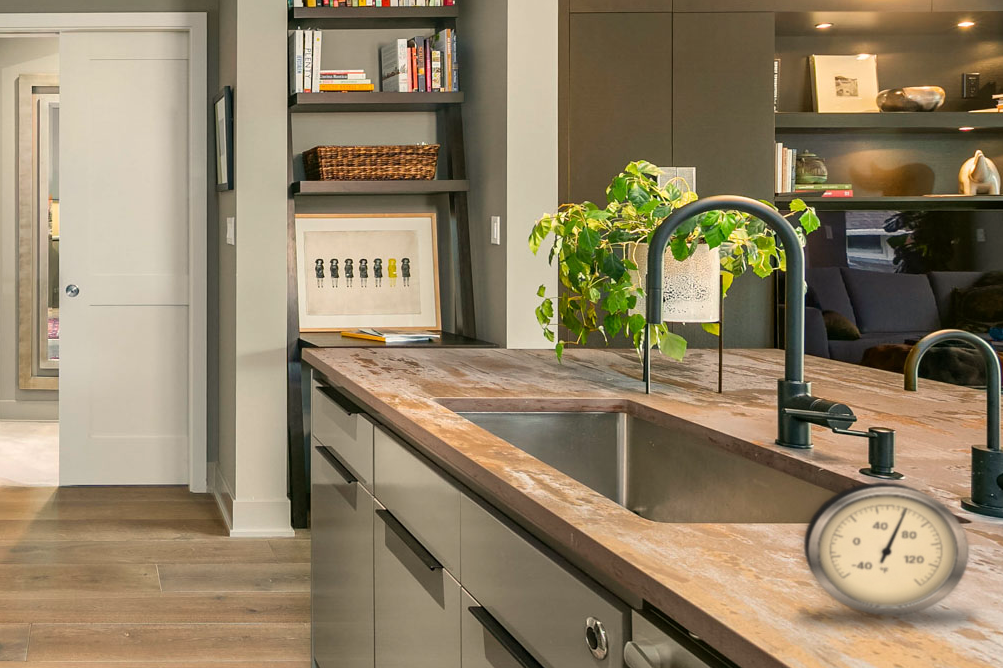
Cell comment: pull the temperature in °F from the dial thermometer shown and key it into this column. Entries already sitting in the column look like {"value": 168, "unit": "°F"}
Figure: {"value": 60, "unit": "°F"}
